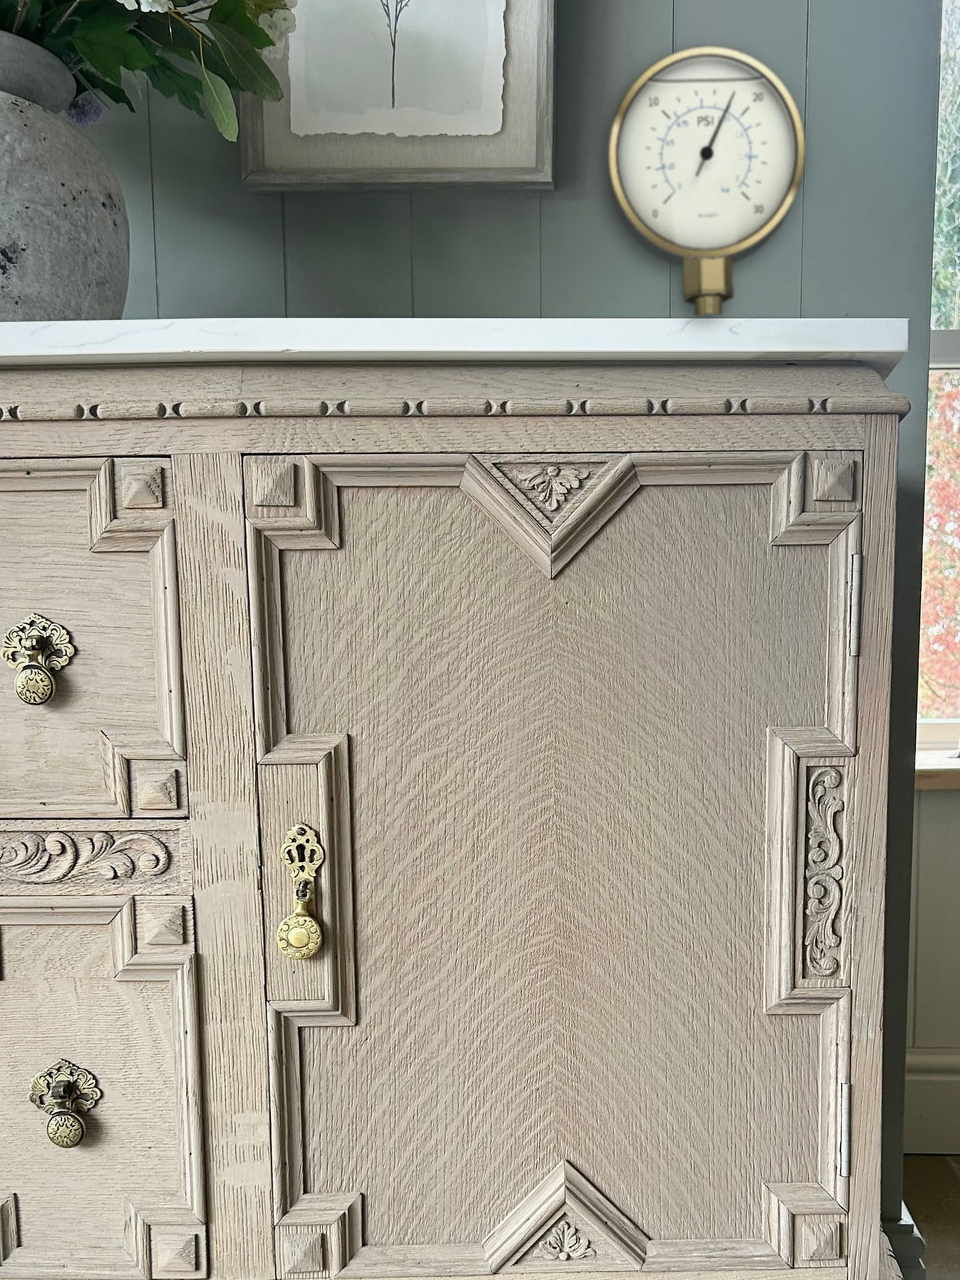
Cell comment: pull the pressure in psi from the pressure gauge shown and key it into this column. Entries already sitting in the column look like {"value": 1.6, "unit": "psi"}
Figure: {"value": 18, "unit": "psi"}
